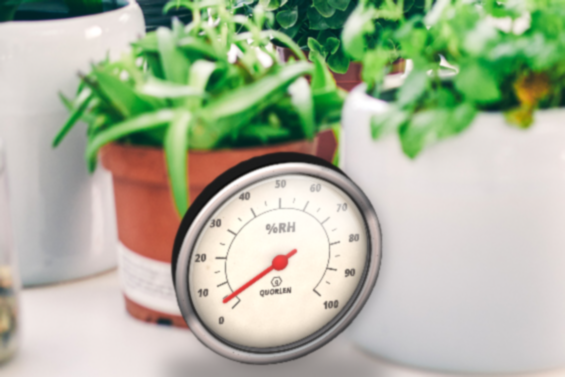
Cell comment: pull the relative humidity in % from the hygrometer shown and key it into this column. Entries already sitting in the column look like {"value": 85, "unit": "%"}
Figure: {"value": 5, "unit": "%"}
